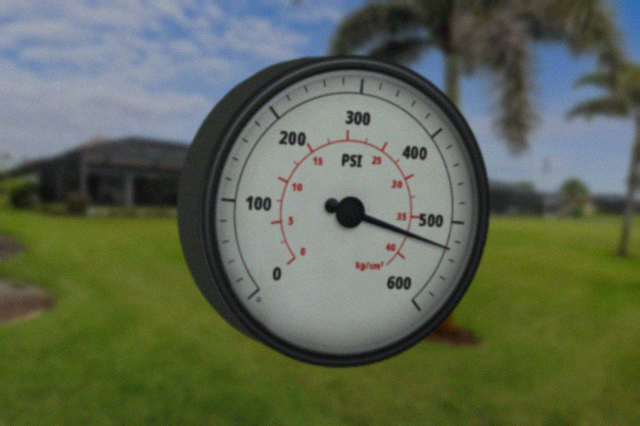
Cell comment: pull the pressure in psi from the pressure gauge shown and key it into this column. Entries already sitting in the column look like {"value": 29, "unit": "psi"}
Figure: {"value": 530, "unit": "psi"}
